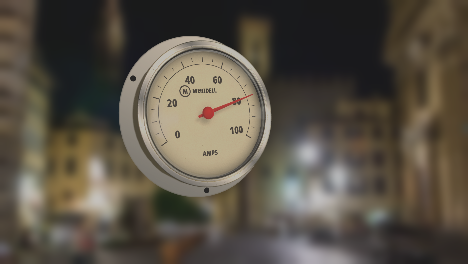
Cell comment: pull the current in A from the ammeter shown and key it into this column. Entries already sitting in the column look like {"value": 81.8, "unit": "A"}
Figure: {"value": 80, "unit": "A"}
